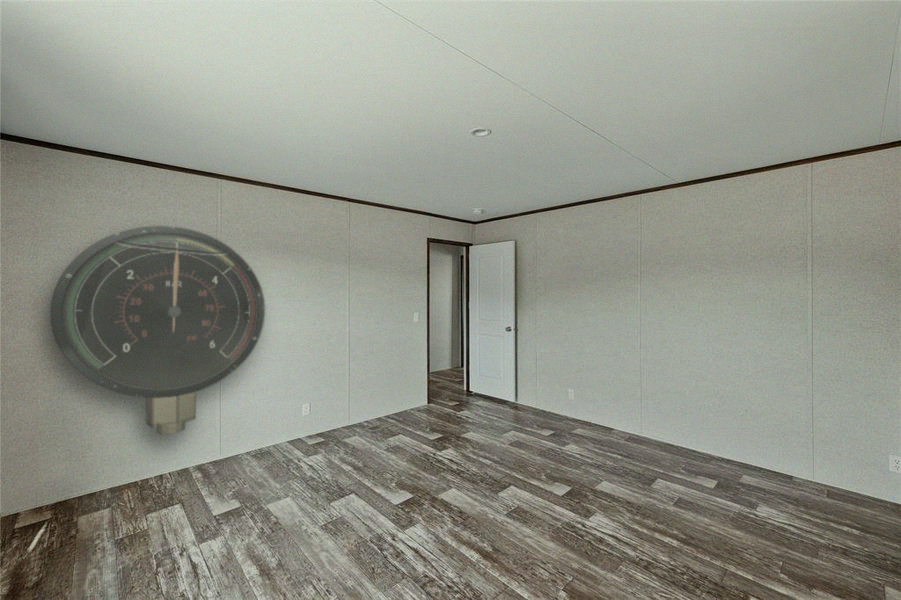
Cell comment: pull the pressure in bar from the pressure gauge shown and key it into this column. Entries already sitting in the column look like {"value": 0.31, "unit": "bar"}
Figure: {"value": 3, "unit": "bar"}
